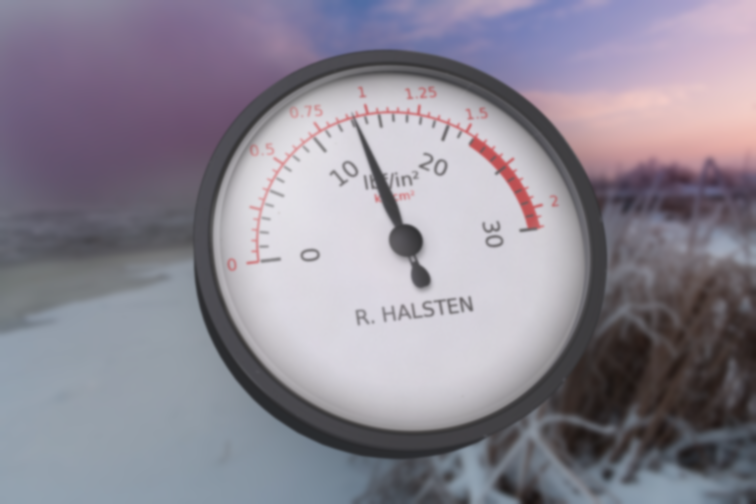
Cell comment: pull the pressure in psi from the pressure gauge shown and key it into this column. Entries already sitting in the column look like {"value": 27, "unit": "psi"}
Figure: {"value": 13, "unit": "psi"}
